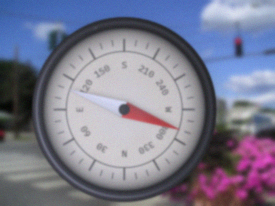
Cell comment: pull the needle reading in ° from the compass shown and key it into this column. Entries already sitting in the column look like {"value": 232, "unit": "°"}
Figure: {"value": 290, "unit": "°"}
